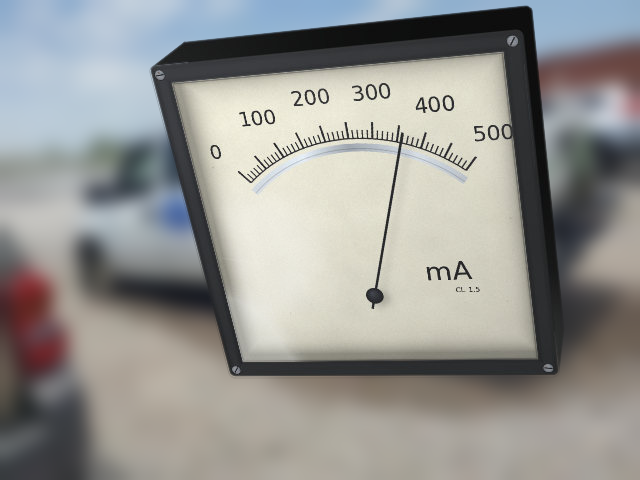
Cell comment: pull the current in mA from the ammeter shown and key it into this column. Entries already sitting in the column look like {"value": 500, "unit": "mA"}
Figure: {"value": 360, "unit": "mA"}
